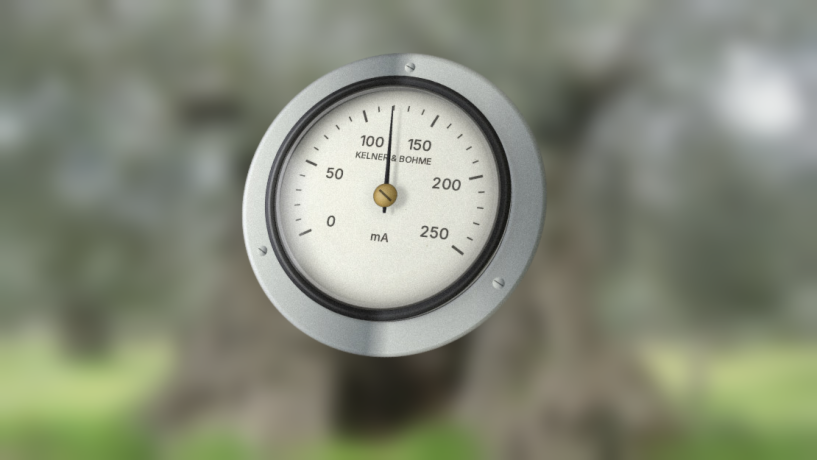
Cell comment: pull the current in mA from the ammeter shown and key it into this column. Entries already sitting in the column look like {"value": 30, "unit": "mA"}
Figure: {"value": 120, "unit": "mA"}
